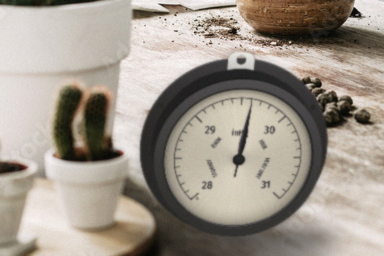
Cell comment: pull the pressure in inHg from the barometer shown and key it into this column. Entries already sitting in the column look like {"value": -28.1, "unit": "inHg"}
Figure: {"value": 29.6, "unit": "inHg"}
